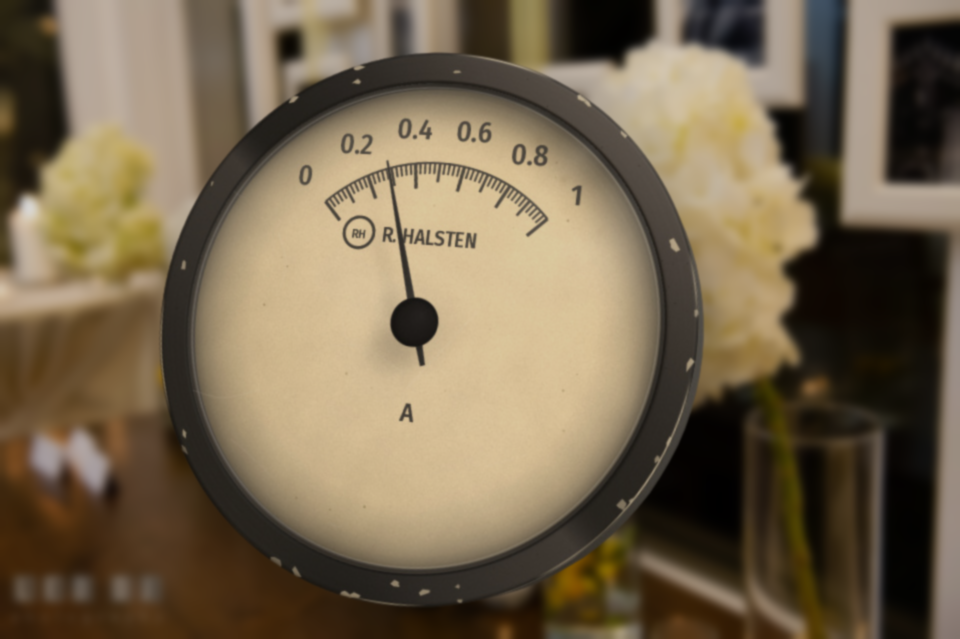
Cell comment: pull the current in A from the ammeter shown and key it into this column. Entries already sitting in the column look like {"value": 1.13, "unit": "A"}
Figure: {"value": 0.3, "unit": "A"}
